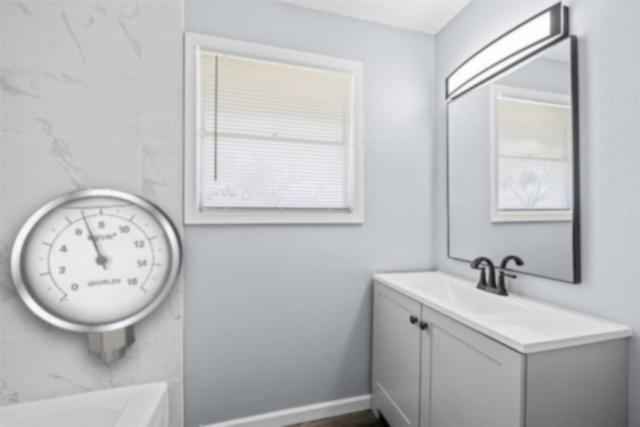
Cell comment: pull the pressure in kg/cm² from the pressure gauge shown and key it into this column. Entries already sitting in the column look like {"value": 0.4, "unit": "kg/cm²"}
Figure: {"value": 7, "unit": "kg/cm²"}
